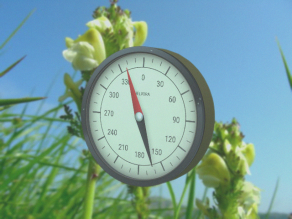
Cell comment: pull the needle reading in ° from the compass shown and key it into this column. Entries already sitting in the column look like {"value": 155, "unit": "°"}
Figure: {"value": 340, "unit": "°"}
